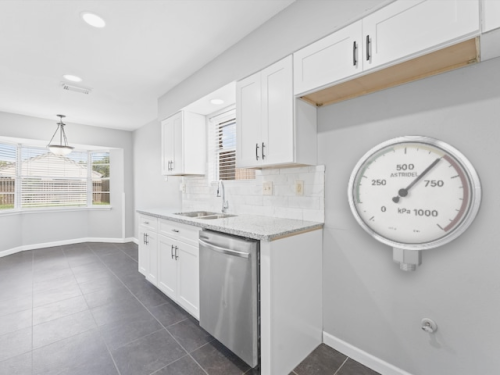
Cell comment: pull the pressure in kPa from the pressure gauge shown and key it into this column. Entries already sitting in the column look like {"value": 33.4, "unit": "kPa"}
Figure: {"value": 650, "unit": "kPa"}
